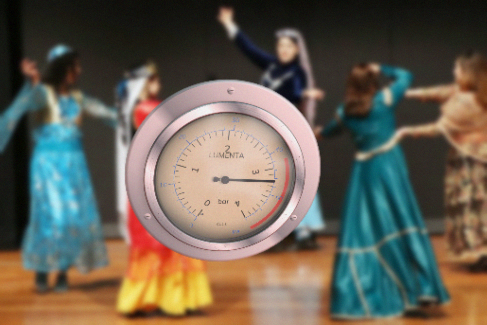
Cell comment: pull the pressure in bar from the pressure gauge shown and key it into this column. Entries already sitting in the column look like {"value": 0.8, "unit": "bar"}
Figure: {"value": 3.2, "unit": "bar"}
